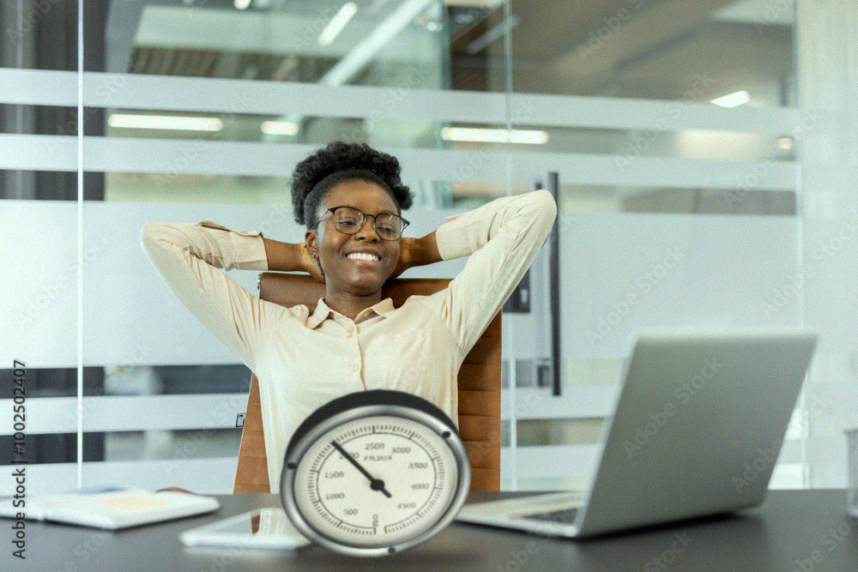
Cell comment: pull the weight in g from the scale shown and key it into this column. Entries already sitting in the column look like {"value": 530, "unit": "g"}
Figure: {"value": 2000, "unit": "g"}
